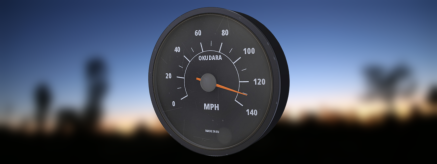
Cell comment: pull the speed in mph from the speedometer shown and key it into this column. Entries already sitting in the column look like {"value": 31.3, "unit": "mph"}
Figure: {"value": 130, "unit": "mph"}
